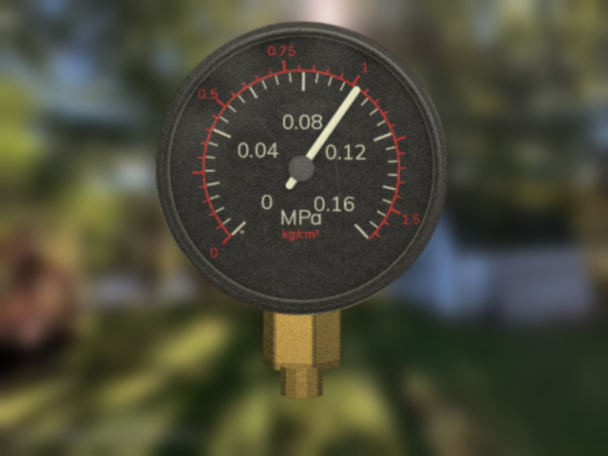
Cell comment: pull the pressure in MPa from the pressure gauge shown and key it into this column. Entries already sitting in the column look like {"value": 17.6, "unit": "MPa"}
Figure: {"value": 0.1, "unit": "MPa"}
